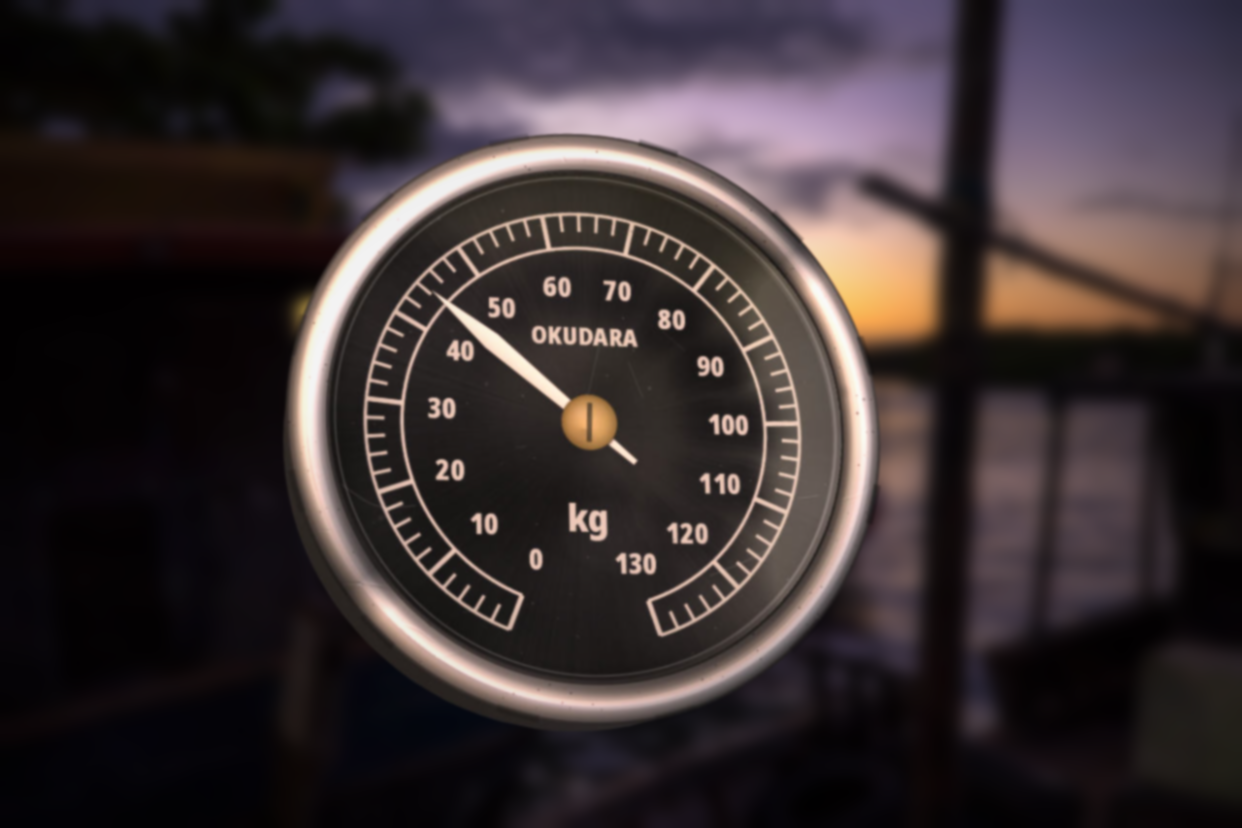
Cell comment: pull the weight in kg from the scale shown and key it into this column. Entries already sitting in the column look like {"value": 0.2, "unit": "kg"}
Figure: {"value": 44, "unit": "kg"}
